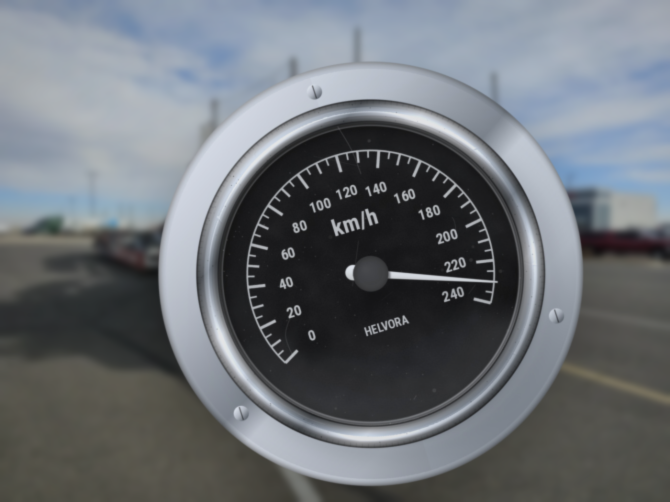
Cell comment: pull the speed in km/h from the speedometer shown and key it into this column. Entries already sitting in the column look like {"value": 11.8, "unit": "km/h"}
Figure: {"value": 230, "unit": "km/h"}
